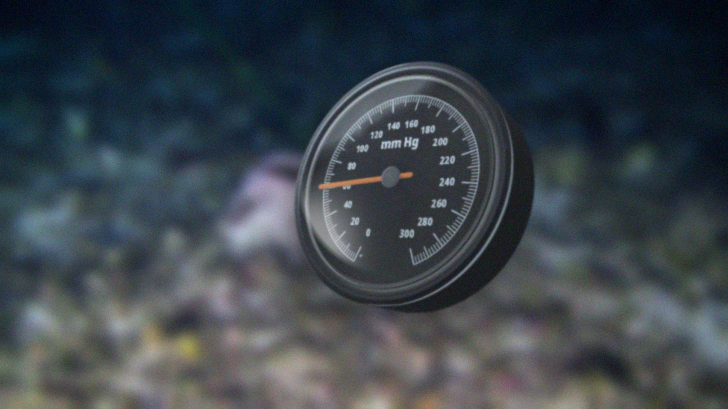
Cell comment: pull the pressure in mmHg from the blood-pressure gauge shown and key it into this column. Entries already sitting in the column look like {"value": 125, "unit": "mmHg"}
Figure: {"value": 60, "unit": "mmHg"}
